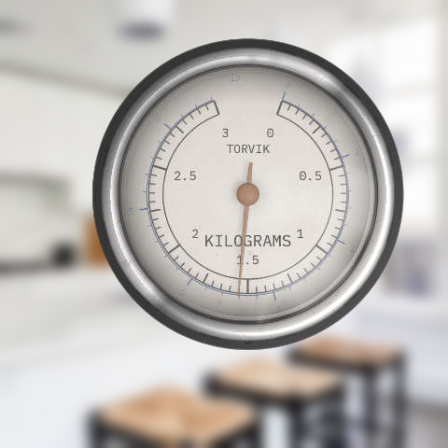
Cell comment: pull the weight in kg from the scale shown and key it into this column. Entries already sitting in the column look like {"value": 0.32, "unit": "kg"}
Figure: {"value": 1.55, "unit": "kg"}
